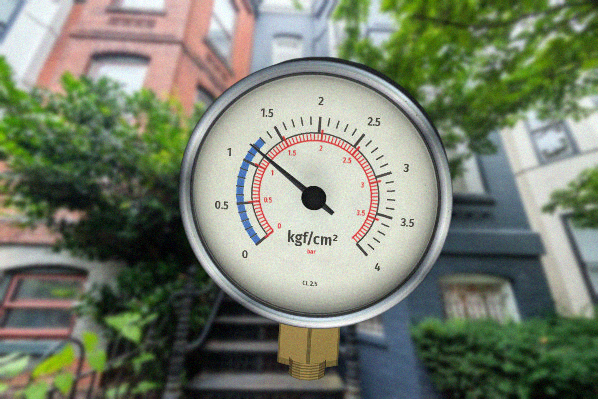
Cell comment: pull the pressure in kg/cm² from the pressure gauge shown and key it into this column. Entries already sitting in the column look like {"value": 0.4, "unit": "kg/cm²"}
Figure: {"value": 1.2, "unit": "kg/cm²"}
